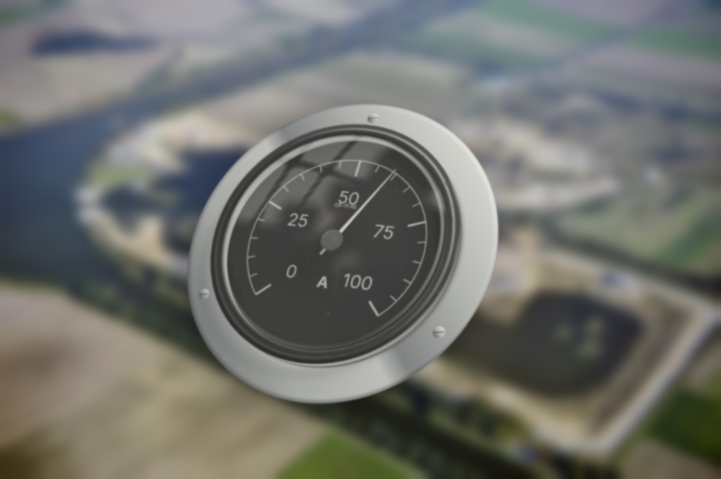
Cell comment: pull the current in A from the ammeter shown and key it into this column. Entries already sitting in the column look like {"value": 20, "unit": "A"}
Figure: {"value": 60, "unit": "A"}
